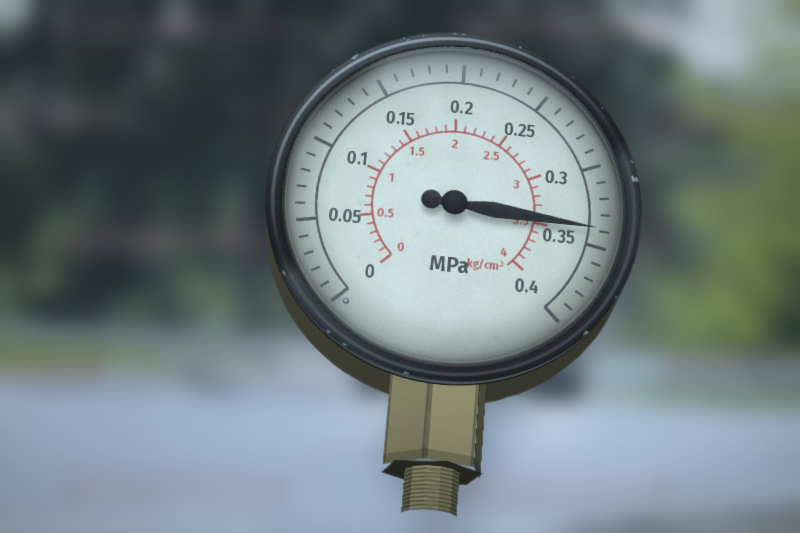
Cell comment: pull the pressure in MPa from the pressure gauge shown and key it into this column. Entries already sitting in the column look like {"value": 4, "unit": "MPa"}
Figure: {"value": 0.34, "unit": "MPa"}
